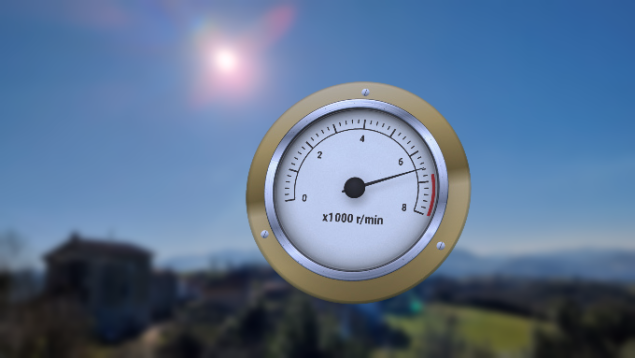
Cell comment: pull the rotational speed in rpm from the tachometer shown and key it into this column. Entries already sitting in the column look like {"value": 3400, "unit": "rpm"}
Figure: {"value": 6600, "unit": "rpm"}
